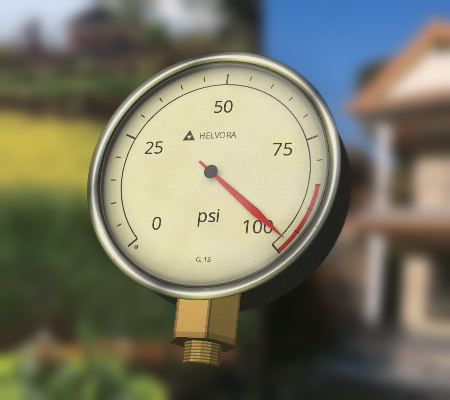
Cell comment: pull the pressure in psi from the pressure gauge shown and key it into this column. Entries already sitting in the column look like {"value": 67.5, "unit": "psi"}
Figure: {"value": 97.5, "unit": "psi"}
